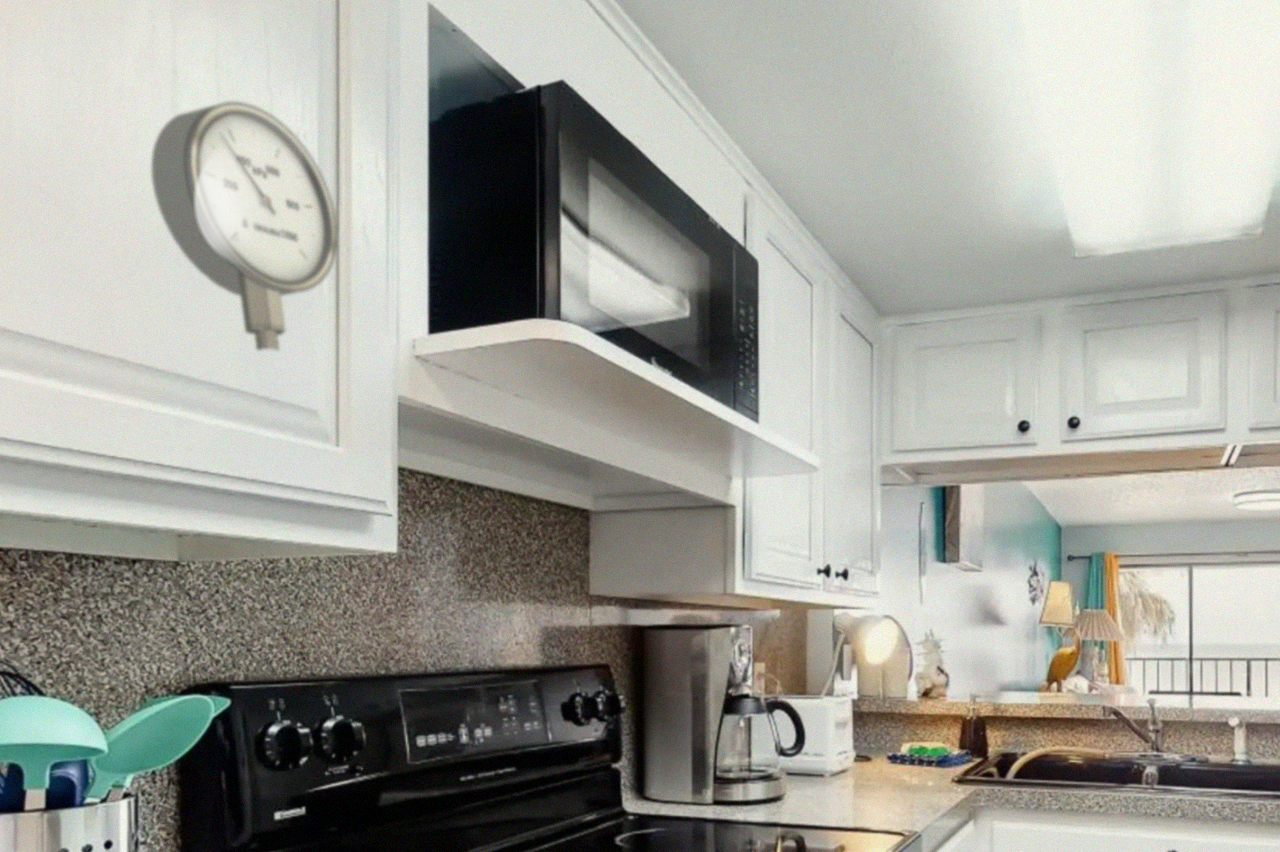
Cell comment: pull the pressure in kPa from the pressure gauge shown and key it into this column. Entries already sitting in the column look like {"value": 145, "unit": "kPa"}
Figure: {"value": 350, "unit": "kPa"}
